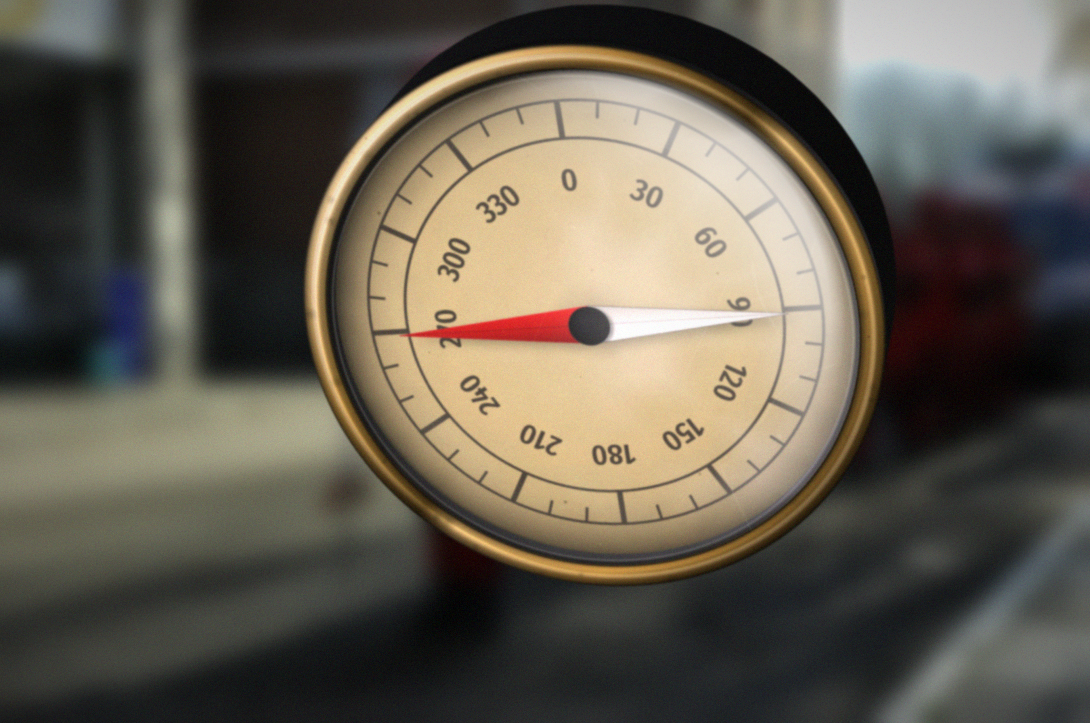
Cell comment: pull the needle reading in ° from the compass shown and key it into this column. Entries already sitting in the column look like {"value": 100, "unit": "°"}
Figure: {"value": 270, "unit": "°"}
